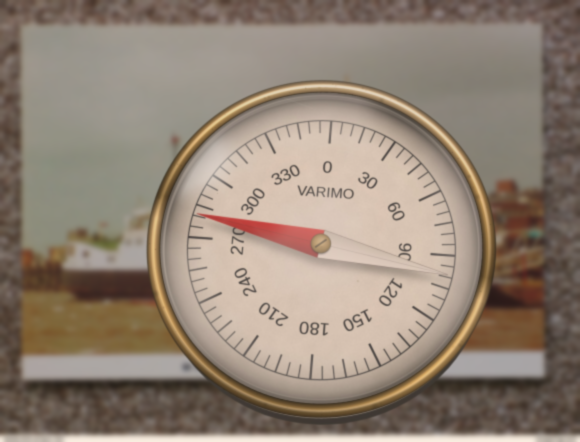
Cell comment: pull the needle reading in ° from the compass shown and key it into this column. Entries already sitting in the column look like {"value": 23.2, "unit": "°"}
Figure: {"value": 280, "unit": "°"}
